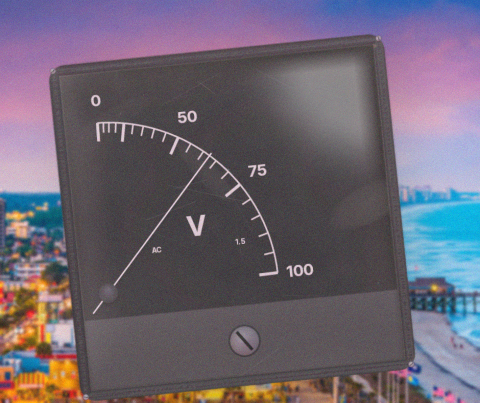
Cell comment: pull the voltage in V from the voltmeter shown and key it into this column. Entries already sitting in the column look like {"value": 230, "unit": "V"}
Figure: {"value": 62.5, "unit": "V"}
